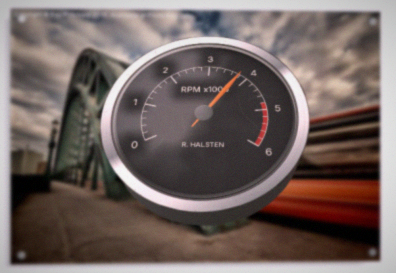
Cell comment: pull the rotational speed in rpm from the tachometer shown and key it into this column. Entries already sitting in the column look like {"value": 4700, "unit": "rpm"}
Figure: {"value": 3800, "unit": "rpm"}
